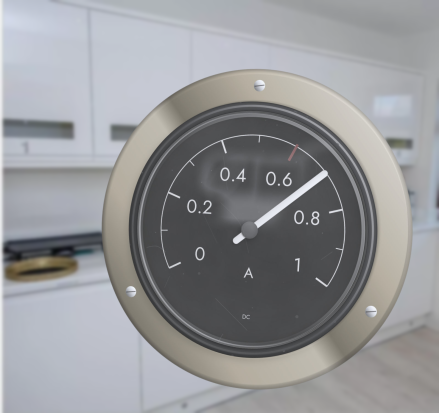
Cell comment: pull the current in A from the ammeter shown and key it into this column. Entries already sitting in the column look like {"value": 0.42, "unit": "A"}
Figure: {"value": 0.7, "unit": "A"}
